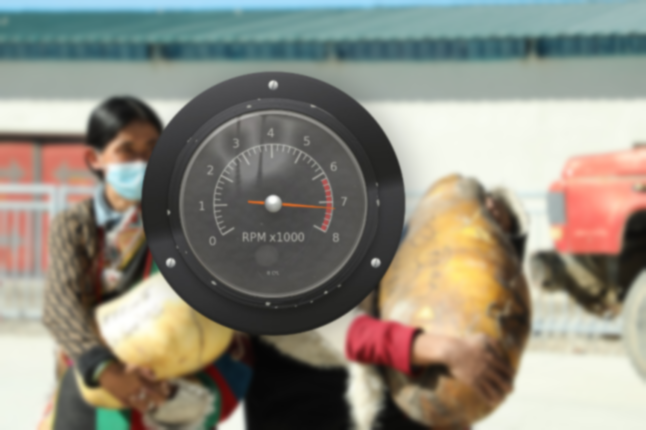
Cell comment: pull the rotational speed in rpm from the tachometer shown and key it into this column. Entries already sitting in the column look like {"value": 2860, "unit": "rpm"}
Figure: {"value": 7200, "unit": "rpm"}
